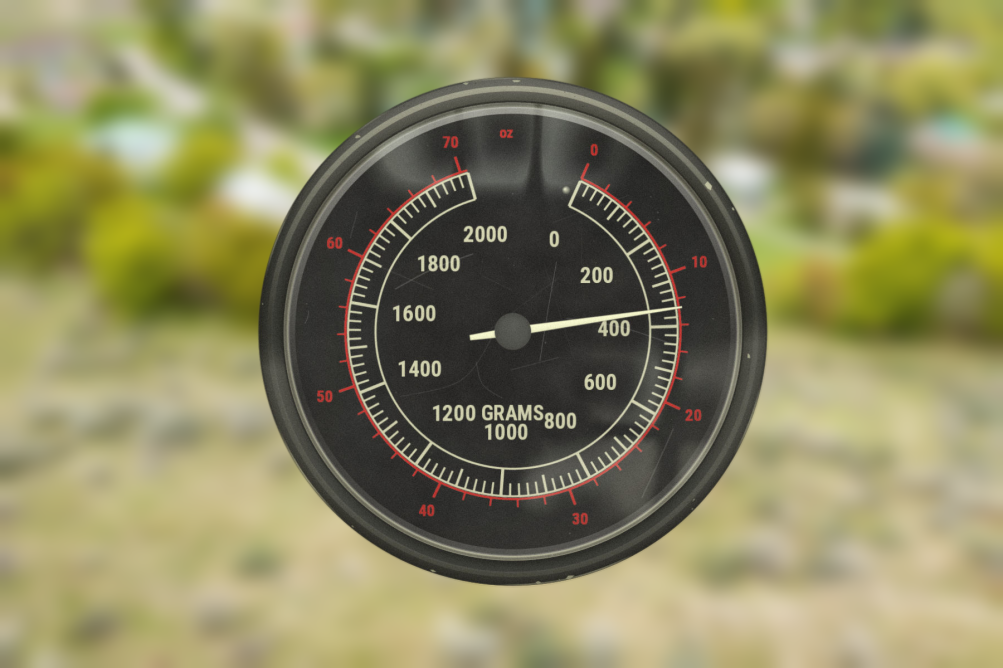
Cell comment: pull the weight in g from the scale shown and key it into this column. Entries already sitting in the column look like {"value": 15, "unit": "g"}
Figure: {"value": 360, "unit": "g"}
